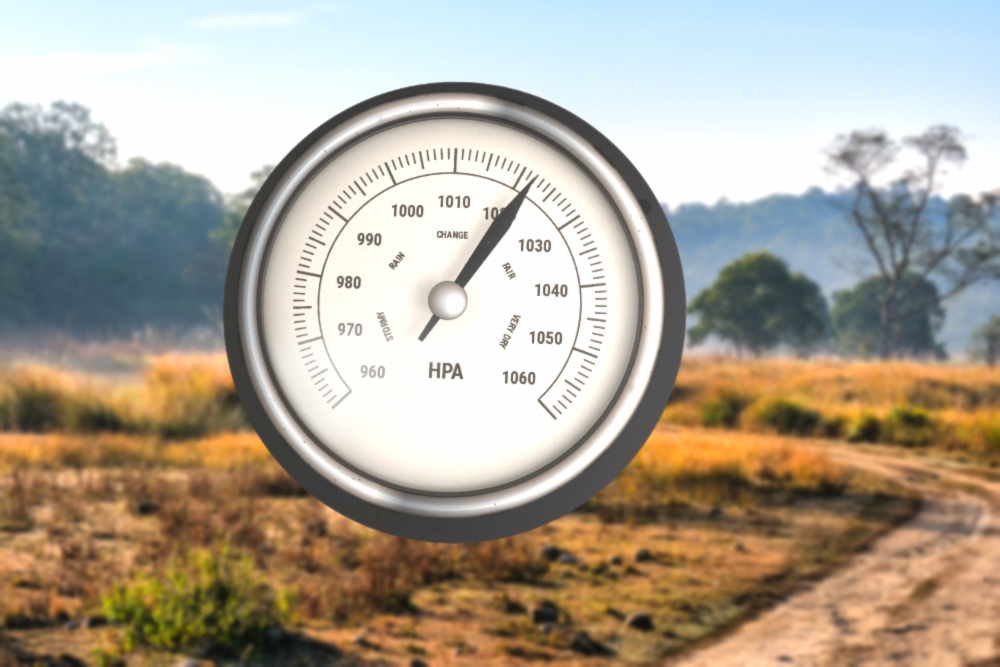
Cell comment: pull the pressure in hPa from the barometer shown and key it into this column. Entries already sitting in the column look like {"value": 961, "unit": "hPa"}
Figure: {"value": 1022, "unit": "hPa"}
